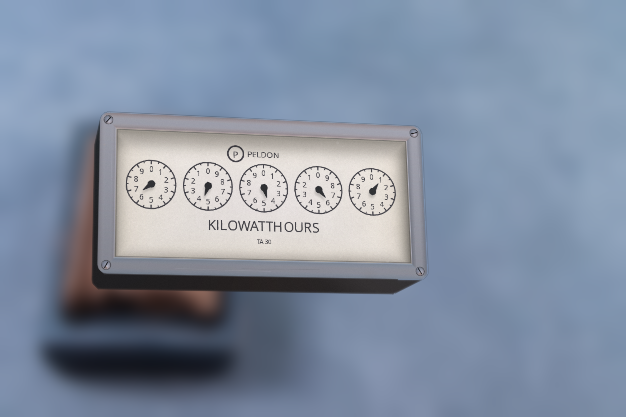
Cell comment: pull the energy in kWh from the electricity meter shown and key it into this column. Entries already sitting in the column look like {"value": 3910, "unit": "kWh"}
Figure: {"value": 64461, "unit": "kWh"}
